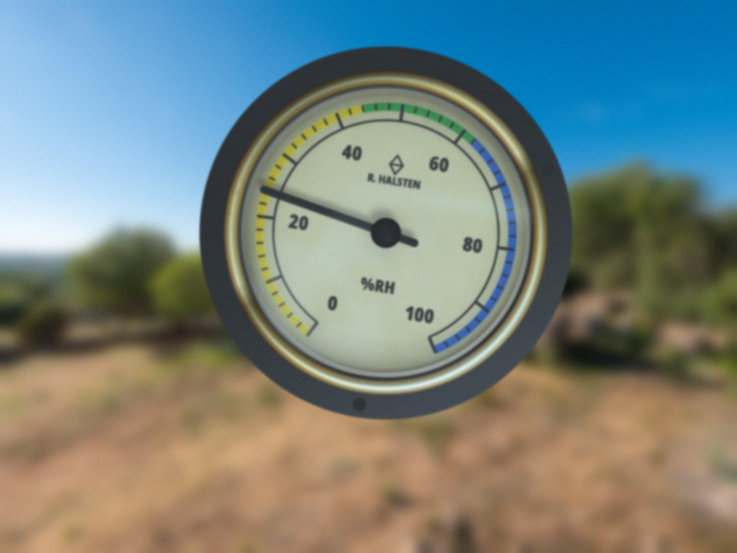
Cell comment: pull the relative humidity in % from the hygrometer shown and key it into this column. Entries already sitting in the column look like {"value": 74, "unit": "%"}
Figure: {"value": 24, "unit": "%"}
